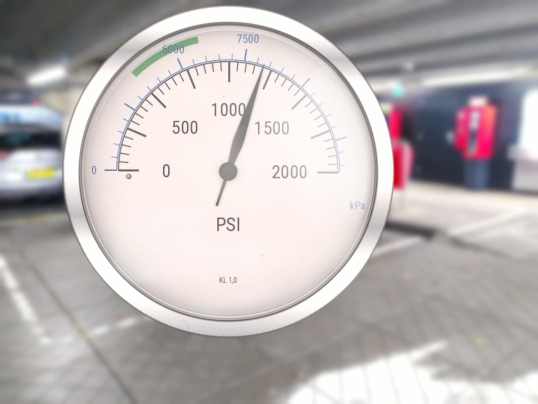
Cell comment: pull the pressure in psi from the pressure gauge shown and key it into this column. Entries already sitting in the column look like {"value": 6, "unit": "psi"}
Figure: {"value": 1200, "unit": "psi"}
